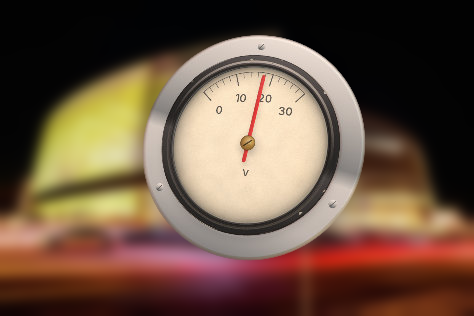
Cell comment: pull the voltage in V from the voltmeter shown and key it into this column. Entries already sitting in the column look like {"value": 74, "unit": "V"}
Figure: {"value": 18, "unit": "V"}
